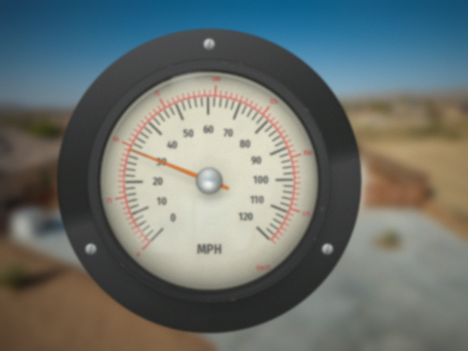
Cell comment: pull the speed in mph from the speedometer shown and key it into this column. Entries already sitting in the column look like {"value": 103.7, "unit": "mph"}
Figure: {"value": 30, "unit": "mph"}
